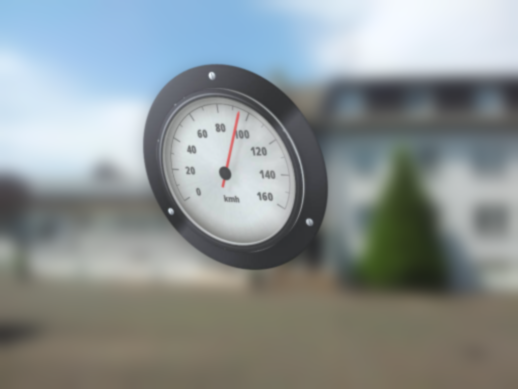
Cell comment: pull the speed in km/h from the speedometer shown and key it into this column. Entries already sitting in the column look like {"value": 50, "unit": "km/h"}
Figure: {"value": 95, "unit": "km/h"}
